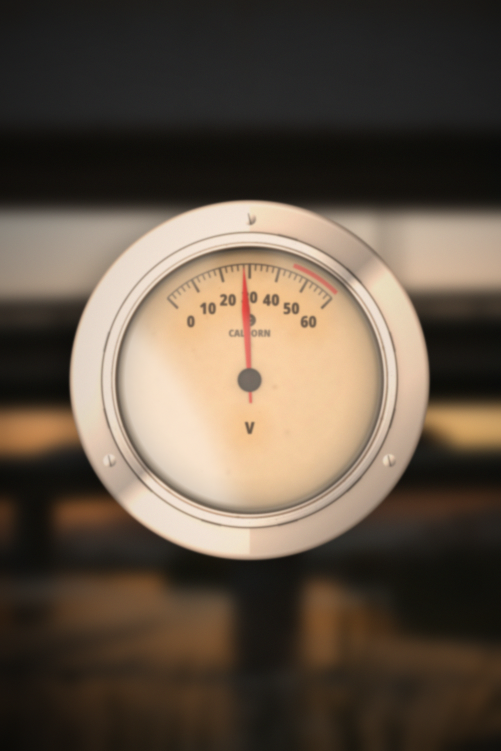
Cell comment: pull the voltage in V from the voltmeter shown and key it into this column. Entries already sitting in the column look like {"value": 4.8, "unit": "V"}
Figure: {"value": 28, "unit": "V"}
